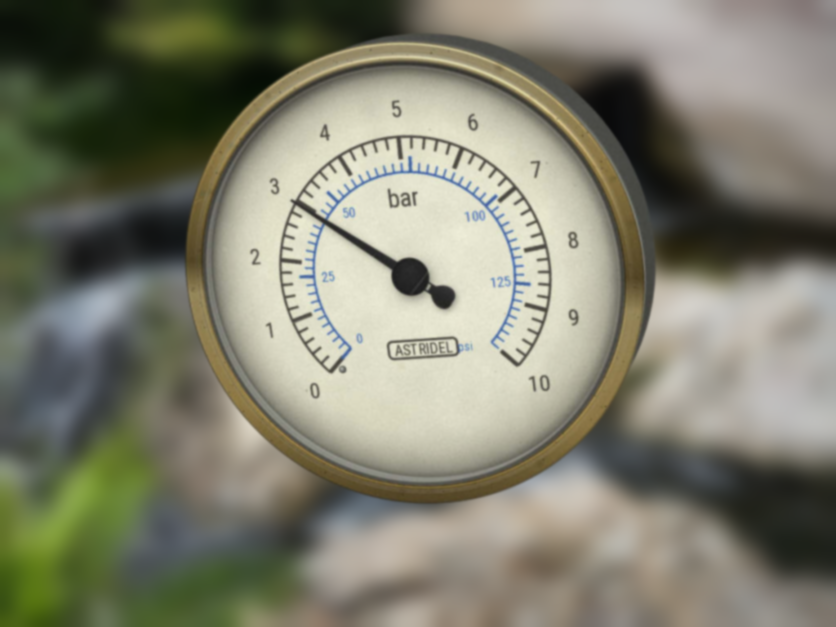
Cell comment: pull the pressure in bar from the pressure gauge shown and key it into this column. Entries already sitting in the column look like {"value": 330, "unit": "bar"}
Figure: {"value": 3, "unit": "bar"}
